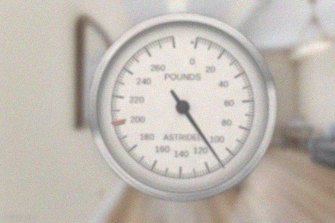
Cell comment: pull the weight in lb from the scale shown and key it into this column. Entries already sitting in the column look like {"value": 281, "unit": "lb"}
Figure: {"value": 110, "unit": "lb"}
